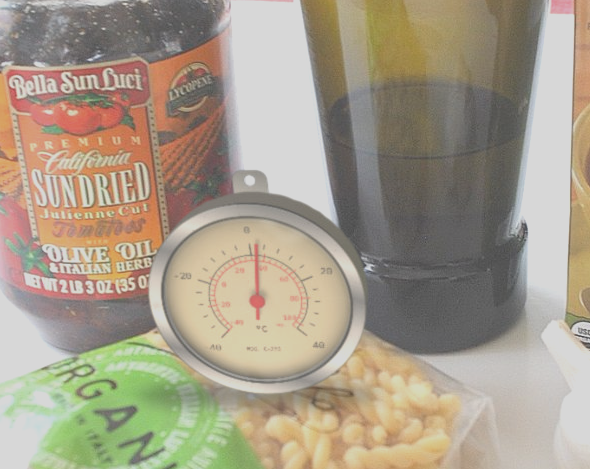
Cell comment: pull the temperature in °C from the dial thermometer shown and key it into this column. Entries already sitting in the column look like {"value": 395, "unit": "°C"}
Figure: {"value": 2, "unit": "°C"}
